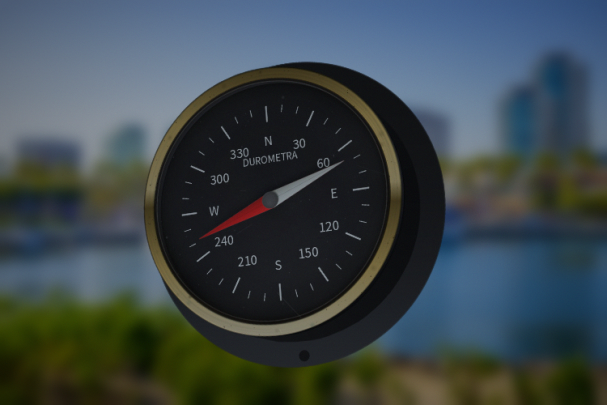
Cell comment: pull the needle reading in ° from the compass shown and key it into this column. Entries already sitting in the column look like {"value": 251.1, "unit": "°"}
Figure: {"value": 250, "unit": "°"}
